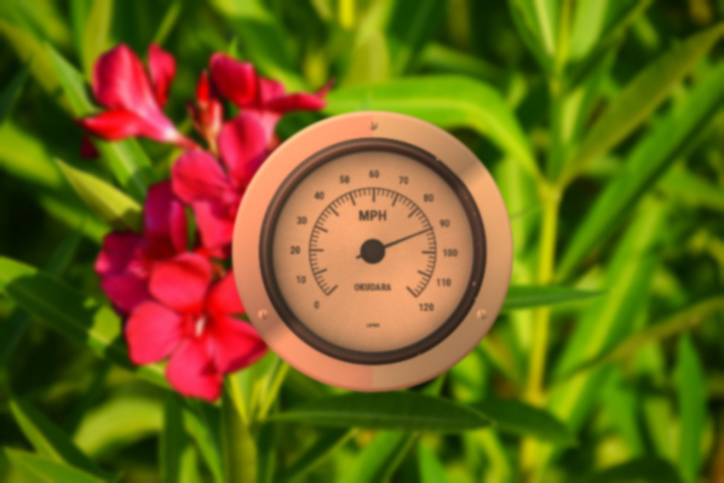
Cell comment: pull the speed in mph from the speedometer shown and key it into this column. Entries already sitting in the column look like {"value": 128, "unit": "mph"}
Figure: {"value": 90, "unit": "mph"}
